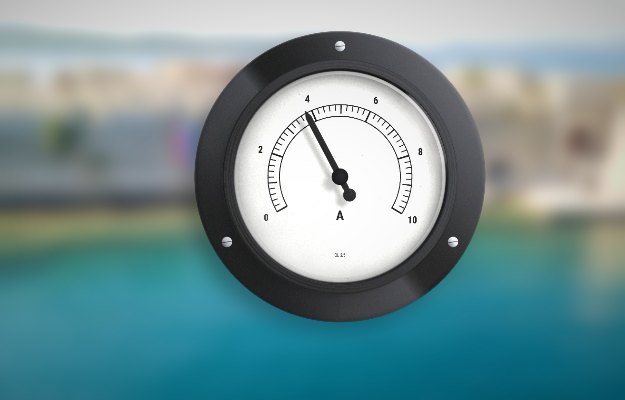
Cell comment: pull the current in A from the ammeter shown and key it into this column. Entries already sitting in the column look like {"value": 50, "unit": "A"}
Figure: {"value": 3.8, "unit": "A"}
